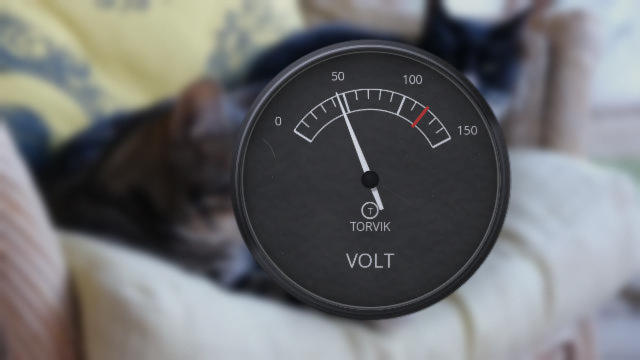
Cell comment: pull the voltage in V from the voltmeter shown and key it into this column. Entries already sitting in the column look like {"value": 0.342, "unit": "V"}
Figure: {"value": 45, "unit": "V"}
